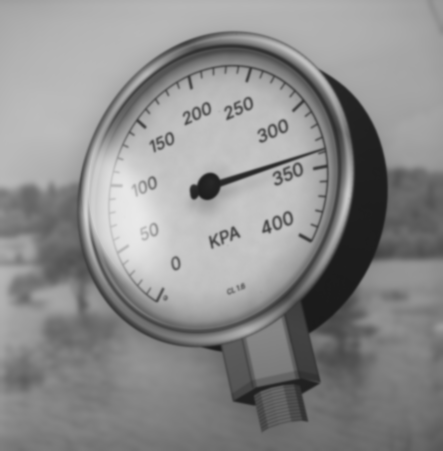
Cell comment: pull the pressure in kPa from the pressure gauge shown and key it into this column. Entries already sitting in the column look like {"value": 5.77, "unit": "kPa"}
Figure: {"value": 340, "unit": "kPa"}
